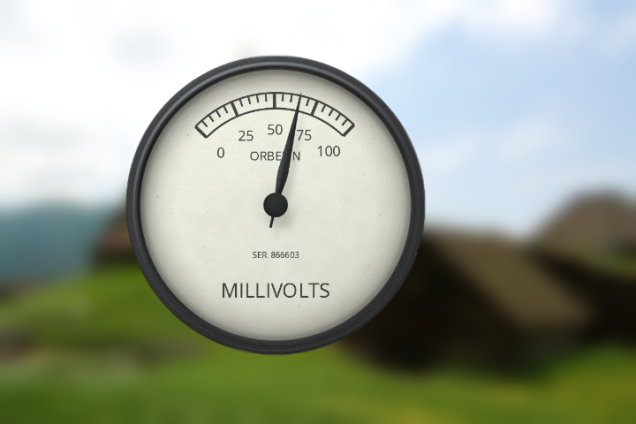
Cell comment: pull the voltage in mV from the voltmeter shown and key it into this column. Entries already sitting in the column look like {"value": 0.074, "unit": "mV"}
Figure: {"value": 65, "unit": "mV"}
